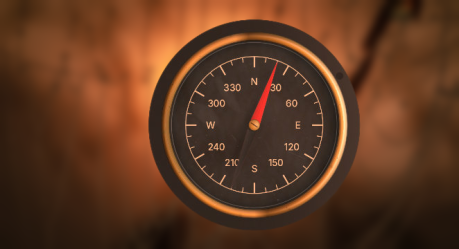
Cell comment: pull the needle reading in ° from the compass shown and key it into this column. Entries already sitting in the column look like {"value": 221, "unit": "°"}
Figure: {"value": 20, "unit": "°"}
